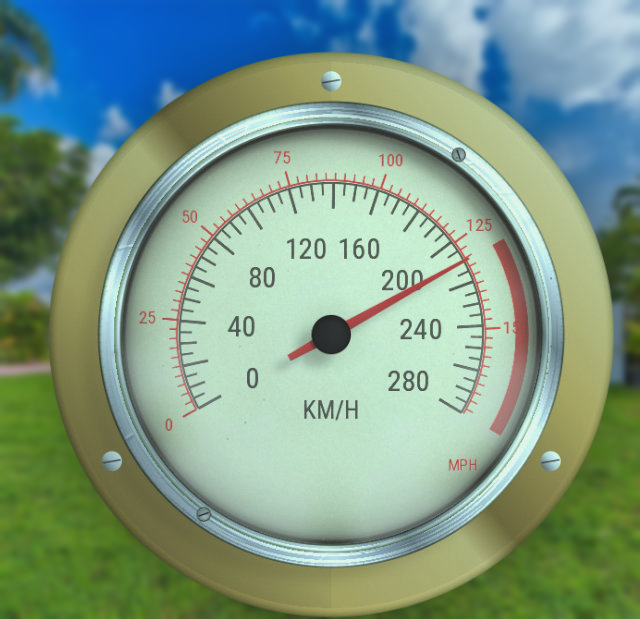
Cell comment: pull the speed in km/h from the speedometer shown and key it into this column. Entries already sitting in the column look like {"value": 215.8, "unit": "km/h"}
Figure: {"value": 210, "unit": "km/h"}
